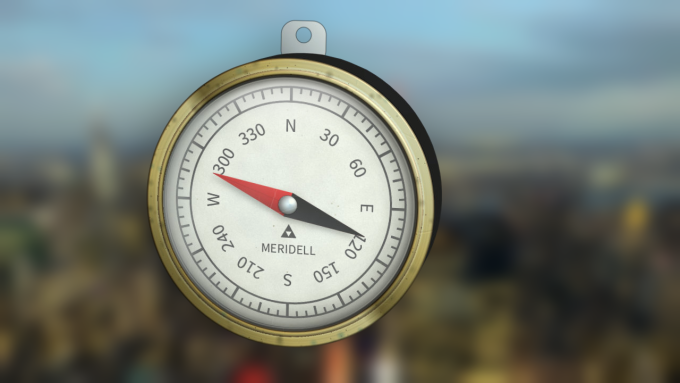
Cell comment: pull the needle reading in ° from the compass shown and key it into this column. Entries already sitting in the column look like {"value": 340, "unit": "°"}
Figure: {"value": 290, "unit": "°"}
